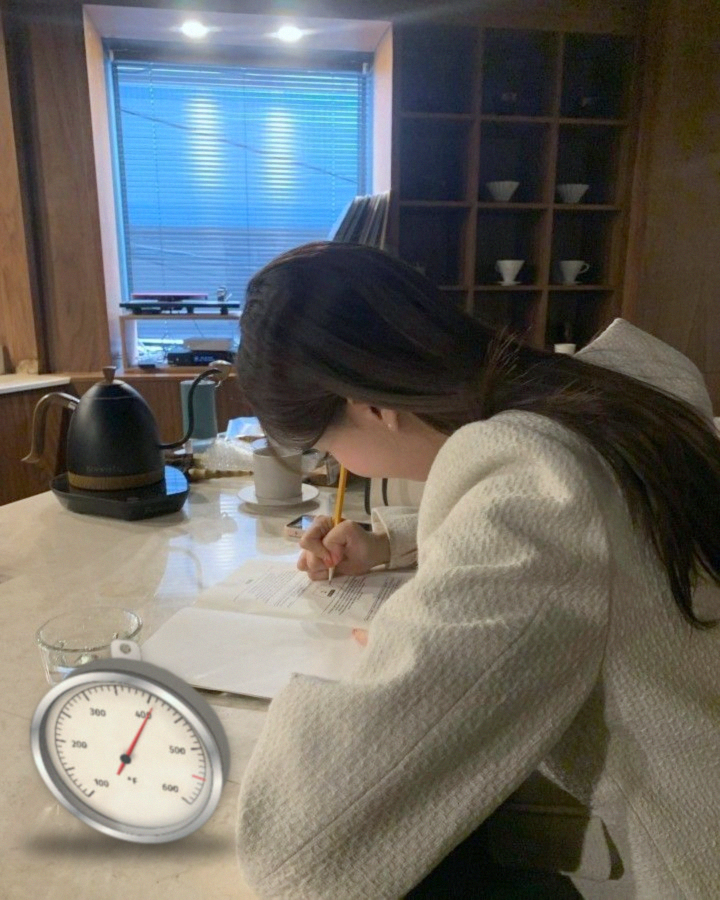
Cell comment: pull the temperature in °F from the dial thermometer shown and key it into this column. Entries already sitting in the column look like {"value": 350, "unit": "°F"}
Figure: {"value": 410, "unit": "°F"}
